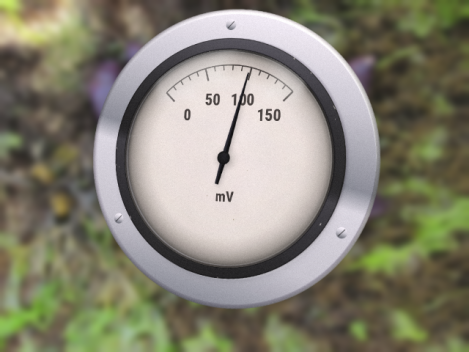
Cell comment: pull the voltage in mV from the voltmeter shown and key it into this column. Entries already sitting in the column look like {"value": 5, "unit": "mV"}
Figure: {"value": 100, "unit": "mV"}
